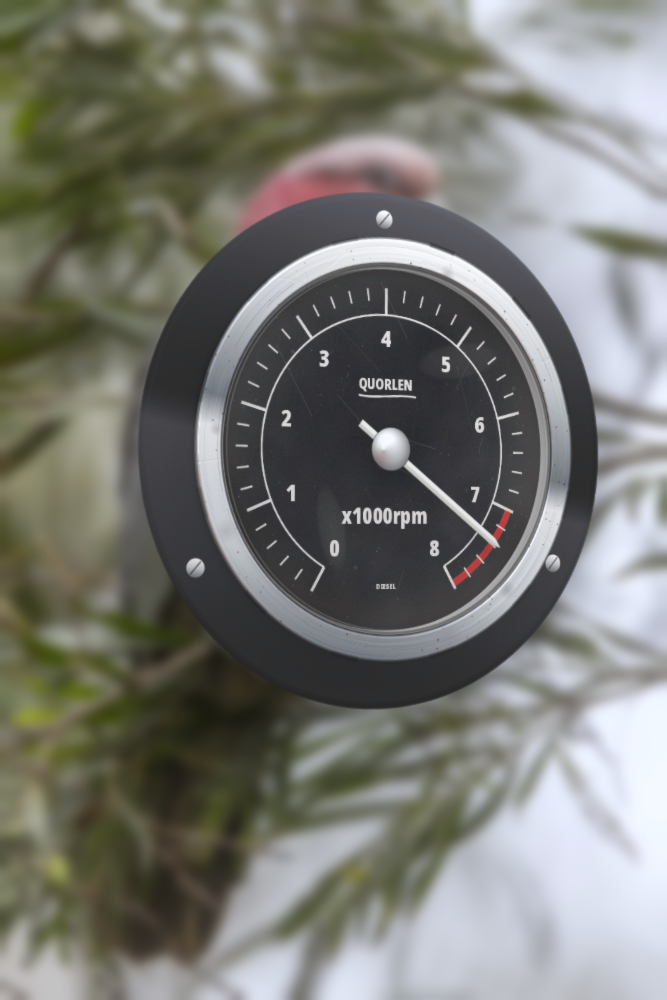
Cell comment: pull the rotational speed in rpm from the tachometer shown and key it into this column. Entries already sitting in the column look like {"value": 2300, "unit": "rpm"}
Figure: {"value": 7400, "unit": "rpm"}
